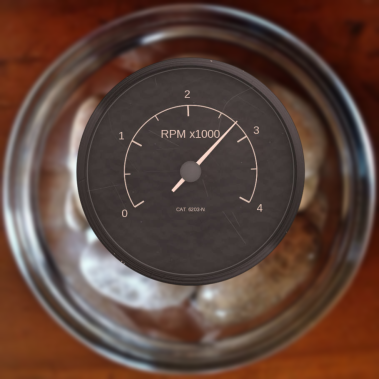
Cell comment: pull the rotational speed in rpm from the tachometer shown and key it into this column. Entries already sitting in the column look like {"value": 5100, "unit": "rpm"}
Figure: {"value": 2750, "unit": "rpm"}
